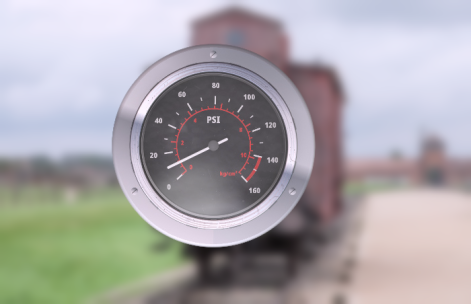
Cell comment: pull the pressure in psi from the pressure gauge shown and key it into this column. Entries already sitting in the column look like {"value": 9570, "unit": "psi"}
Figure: {"value": 10, "unit": "psi"}
